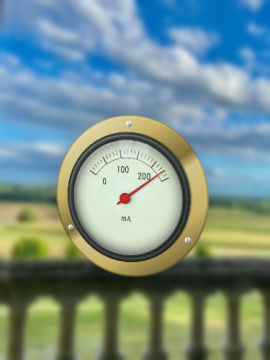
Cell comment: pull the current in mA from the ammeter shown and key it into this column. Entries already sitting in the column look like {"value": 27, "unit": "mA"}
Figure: {"value": 230, "unit": "mA"}
